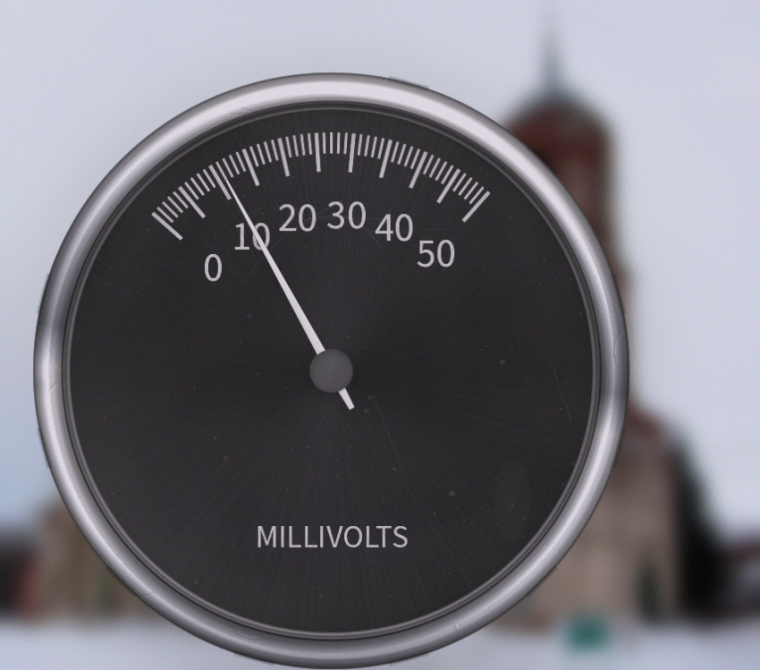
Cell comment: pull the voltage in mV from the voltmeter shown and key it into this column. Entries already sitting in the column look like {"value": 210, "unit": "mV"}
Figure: {"value": 11, "unit": "mV"}
